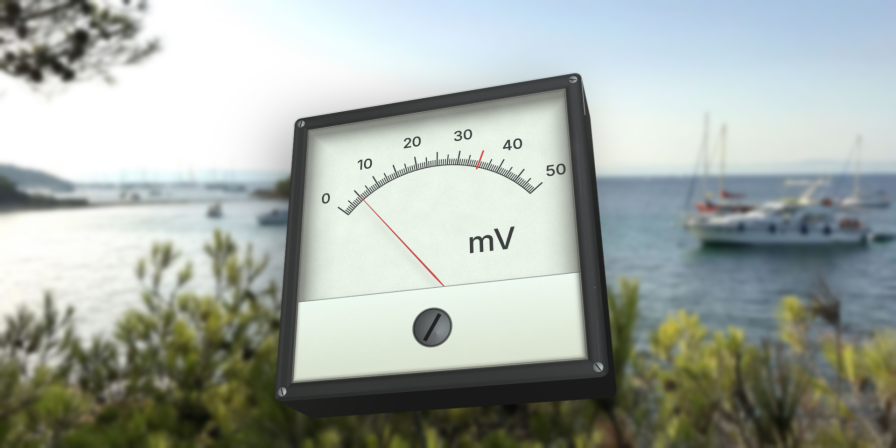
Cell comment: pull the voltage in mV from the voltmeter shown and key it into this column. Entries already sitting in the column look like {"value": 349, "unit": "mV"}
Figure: {"value": 5, "unit": "mV"}
